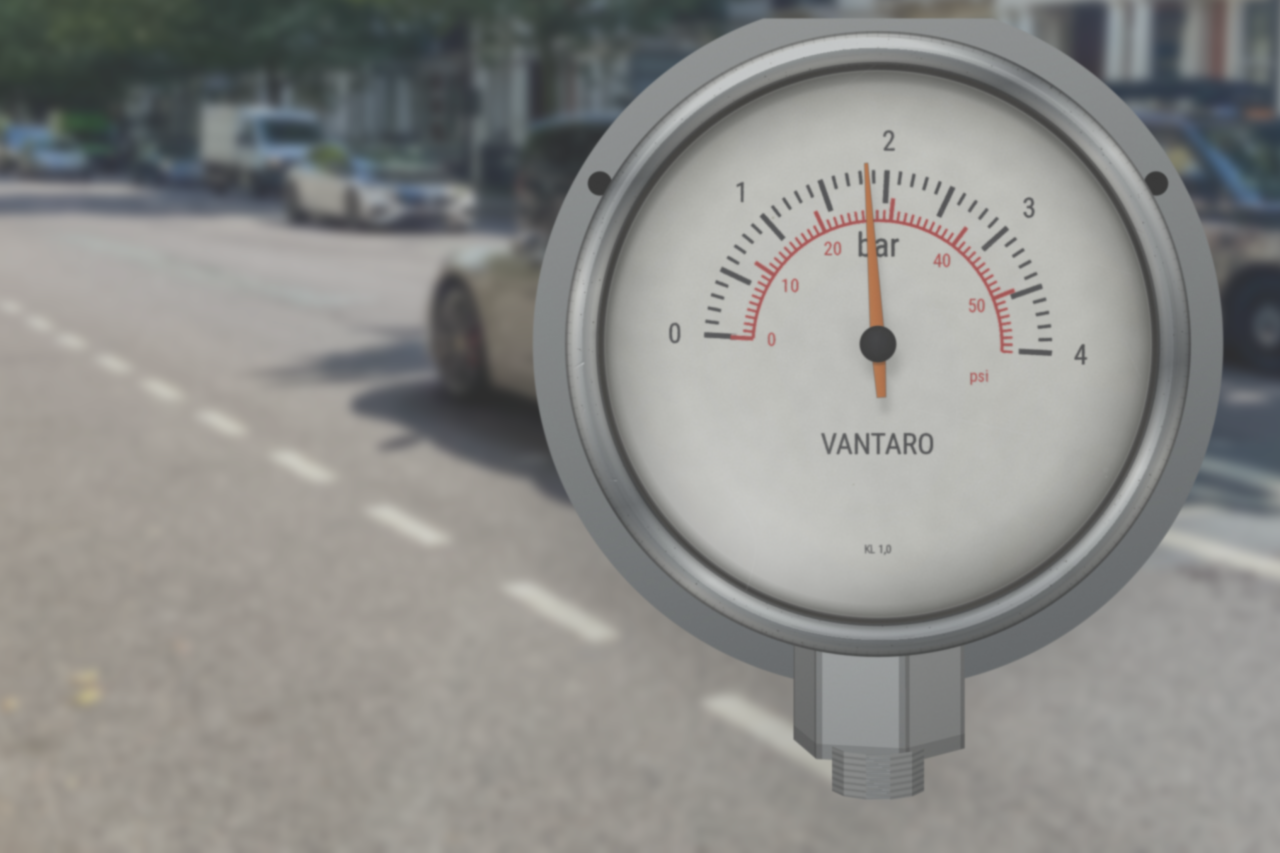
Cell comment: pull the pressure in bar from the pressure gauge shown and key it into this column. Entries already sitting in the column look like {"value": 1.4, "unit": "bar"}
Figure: {"value": 1.85, "unit": "bar"}
